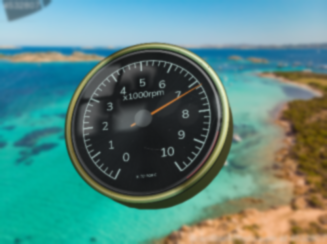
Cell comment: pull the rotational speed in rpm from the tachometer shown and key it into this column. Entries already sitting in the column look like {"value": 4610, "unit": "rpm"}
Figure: {"value": 7200, "unit": "rpm"}
